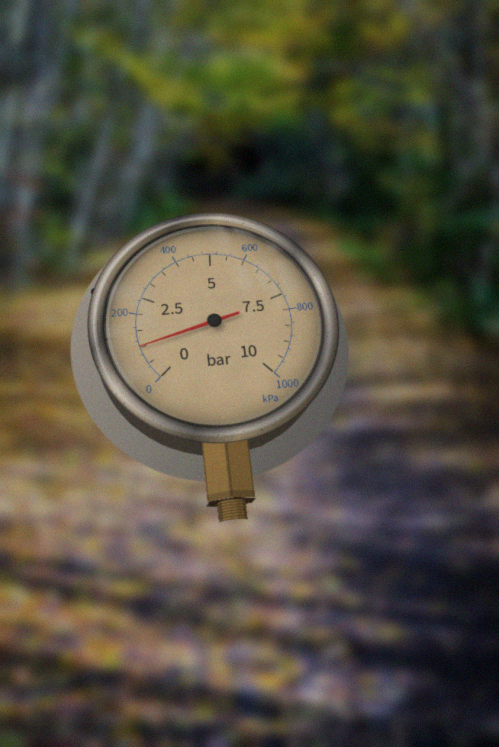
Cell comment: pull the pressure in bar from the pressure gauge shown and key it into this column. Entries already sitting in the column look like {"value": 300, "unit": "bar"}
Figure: {"value": 1, "unit": "bar"}
